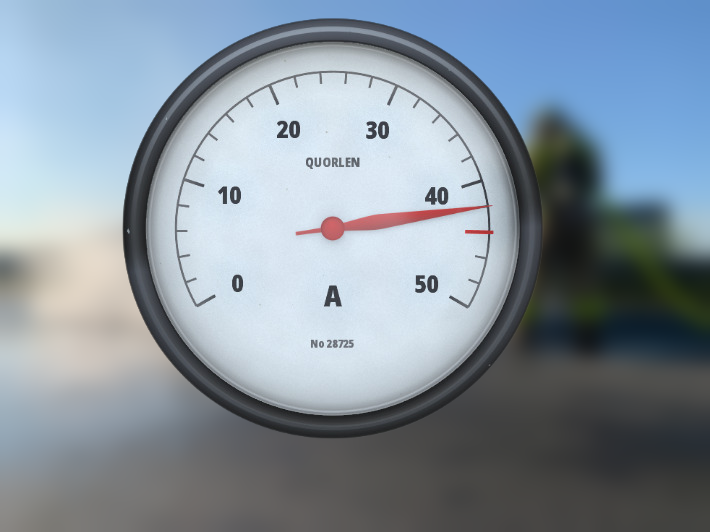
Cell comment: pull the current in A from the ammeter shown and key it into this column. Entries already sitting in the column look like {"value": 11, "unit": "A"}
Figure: {"value": 42, "unit": "A"}
